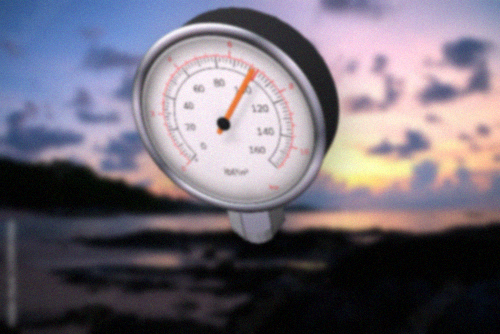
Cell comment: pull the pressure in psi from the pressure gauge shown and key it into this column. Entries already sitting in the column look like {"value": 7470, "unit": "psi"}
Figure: {"value": 100, "unit": "psi"}
